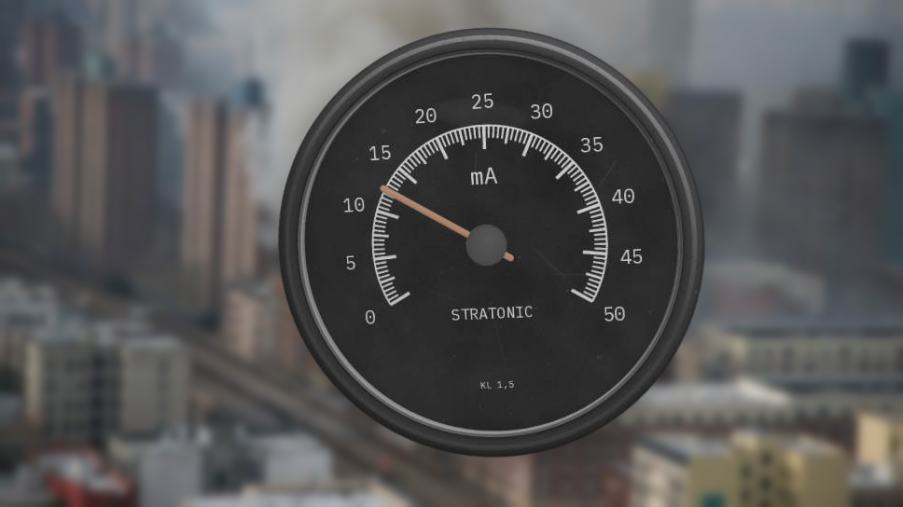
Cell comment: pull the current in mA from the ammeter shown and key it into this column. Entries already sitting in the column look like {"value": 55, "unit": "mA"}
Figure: {"value": 12.5, "unit": "mA"}
